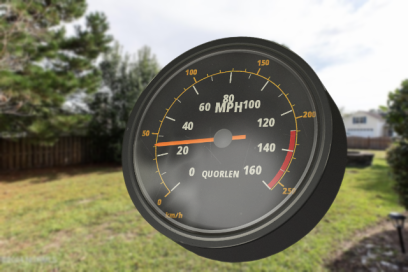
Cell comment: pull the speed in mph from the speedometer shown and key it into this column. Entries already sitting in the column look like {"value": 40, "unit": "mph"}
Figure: {"value": 25, "unit": "mph"}
